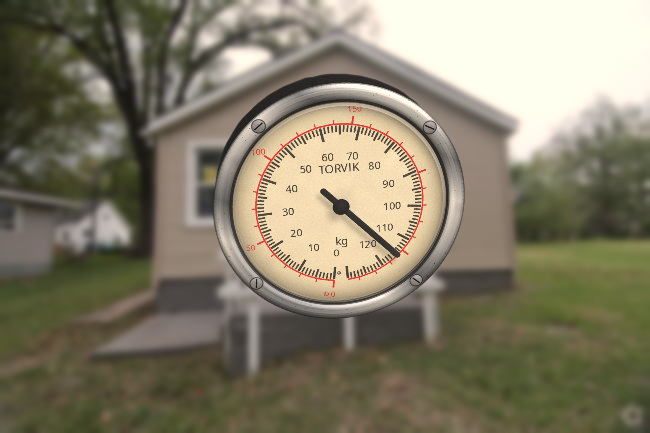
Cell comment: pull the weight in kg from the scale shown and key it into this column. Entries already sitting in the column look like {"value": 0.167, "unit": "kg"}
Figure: {"value": 115, "unit": "kg"}
